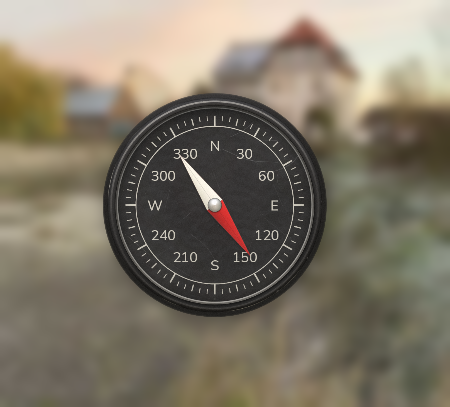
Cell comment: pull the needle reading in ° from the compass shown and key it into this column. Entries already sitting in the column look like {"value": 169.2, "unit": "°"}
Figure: {"value": 145, "unit": "°"}
